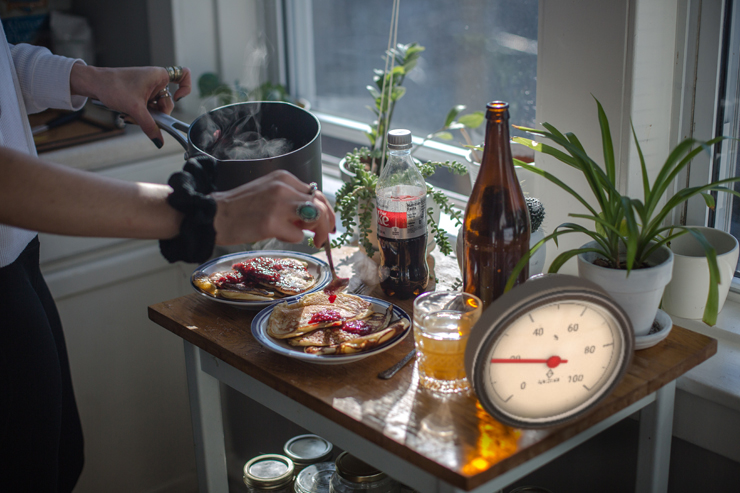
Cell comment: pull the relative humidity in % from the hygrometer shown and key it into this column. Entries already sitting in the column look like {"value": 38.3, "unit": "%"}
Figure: {"value": 20, "unit": "%"}
